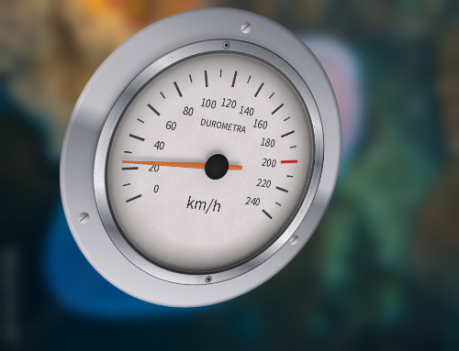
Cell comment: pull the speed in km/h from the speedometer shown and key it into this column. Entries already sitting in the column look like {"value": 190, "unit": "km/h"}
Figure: {"value": 25, "unit": "km/h"}
